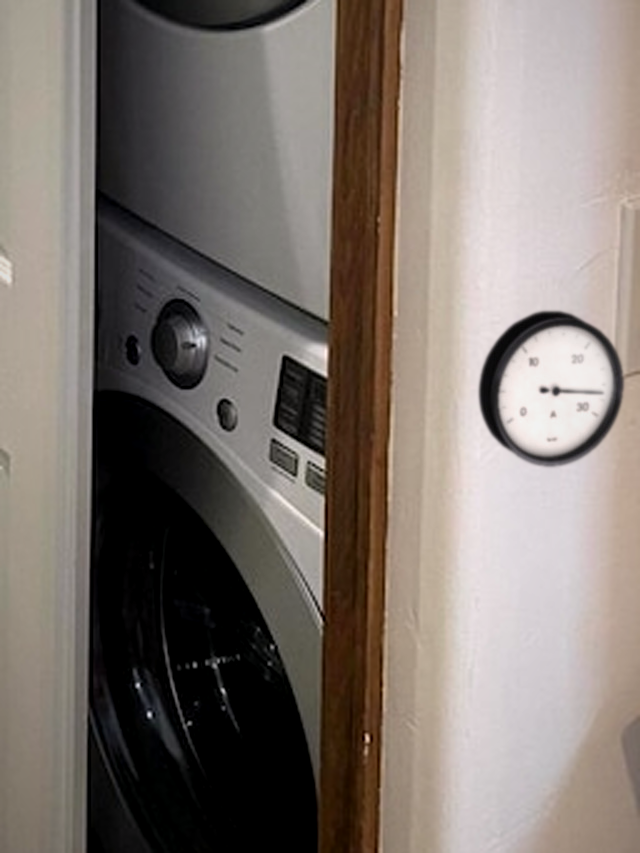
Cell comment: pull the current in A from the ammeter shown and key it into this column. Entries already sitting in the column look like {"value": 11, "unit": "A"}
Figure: {"value": 27, "unit": "A"}
